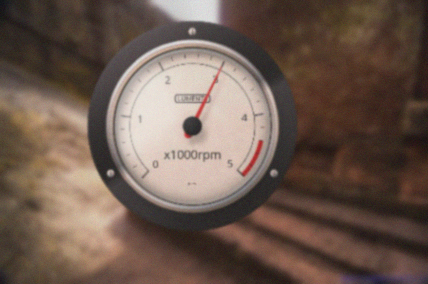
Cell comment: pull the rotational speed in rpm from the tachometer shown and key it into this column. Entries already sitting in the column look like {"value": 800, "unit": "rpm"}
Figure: {"value": 3000, "unit": "rpm"}
